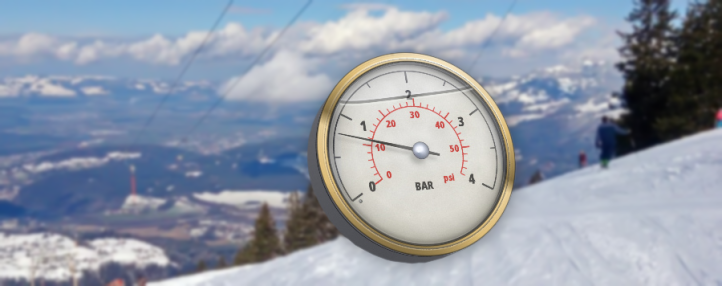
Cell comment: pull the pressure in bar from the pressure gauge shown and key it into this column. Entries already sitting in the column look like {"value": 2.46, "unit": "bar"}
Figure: {"value": 0.75, "unit": "bar"}
